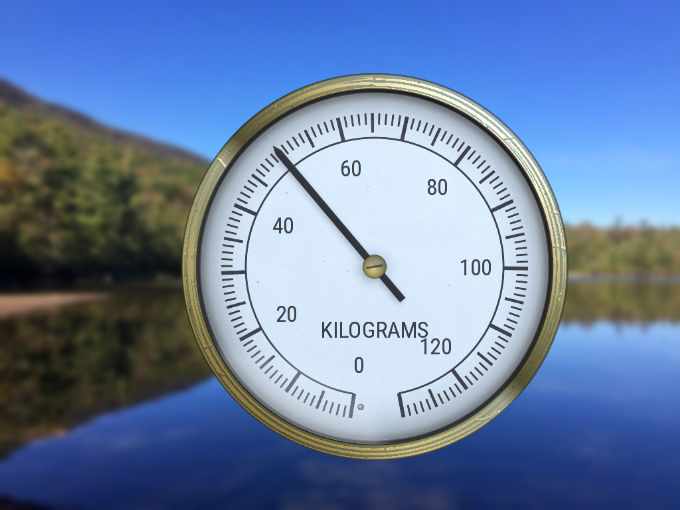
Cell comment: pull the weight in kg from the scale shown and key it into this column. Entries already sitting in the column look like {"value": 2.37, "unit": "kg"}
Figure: {"value": 50, "unit": "kg"}
